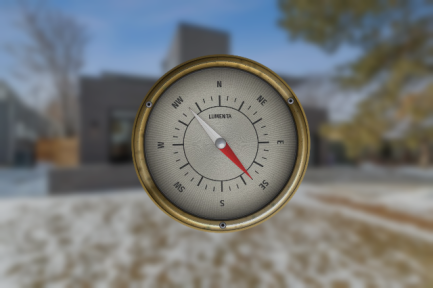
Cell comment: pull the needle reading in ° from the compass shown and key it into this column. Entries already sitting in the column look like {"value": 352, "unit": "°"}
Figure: {"value": 140, "unit": "°"}
